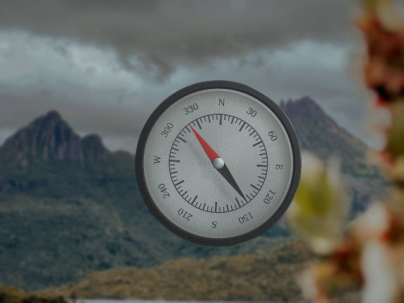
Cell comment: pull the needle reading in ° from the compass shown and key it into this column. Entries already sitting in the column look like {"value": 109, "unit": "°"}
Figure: {"value": 320, "unit": "°"}
